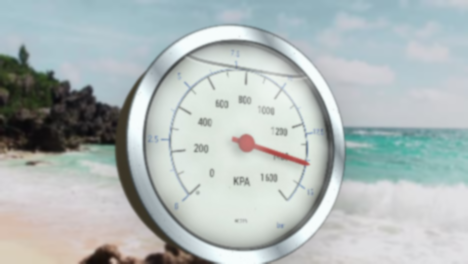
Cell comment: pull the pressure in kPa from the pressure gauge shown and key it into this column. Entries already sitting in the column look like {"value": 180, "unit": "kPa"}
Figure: {"value": 1400, "unit": "kPa"}
